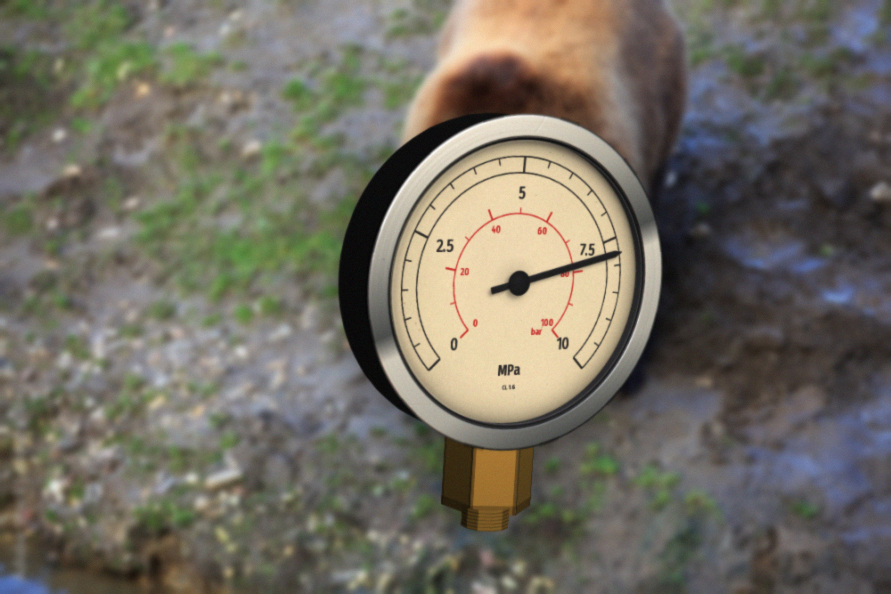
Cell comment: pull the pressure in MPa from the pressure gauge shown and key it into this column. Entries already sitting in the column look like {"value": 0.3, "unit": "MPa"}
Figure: {"value": 7.75, "unit": "MPa"}
